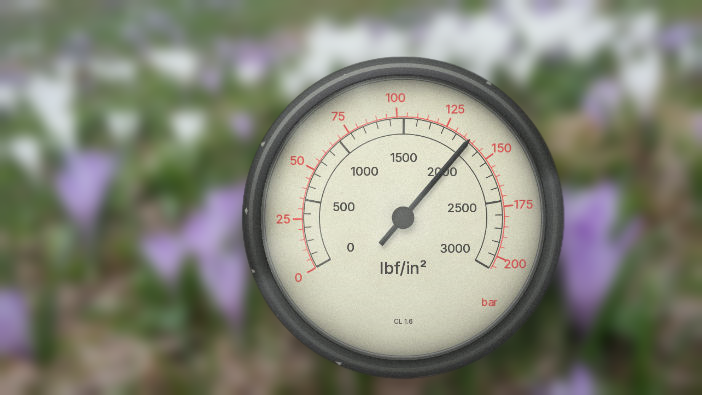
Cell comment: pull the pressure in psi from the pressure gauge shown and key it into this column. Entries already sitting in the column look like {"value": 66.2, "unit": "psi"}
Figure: {"value": 2000, "unit": "psi"}
